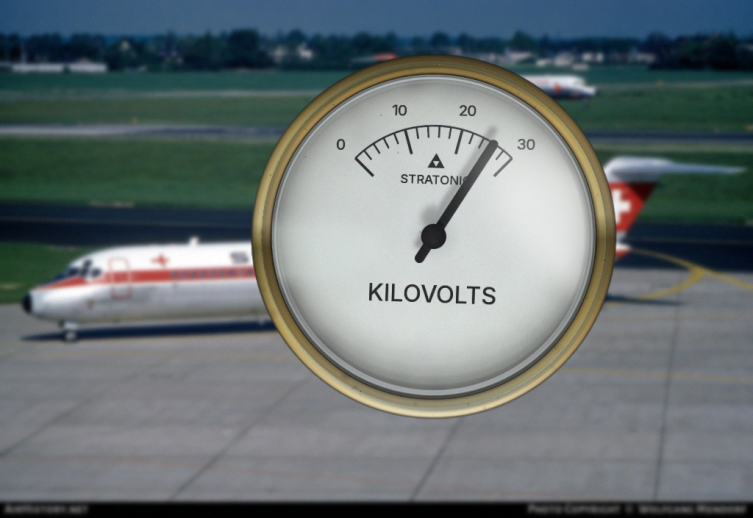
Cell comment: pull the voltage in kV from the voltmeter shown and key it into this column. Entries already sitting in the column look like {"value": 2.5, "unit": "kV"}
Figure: {"value": 26, "unit": "kV"}
